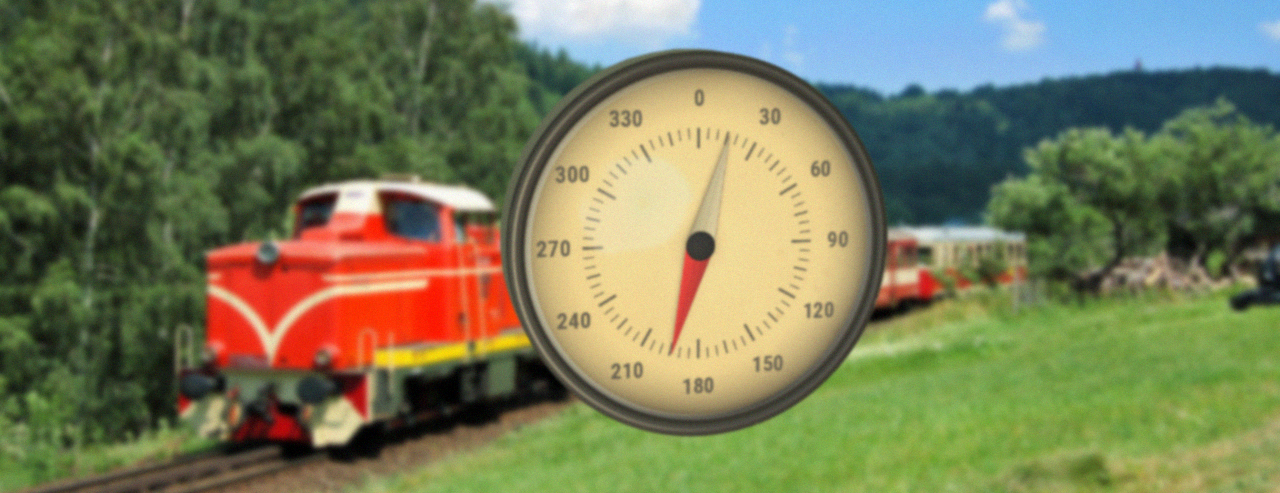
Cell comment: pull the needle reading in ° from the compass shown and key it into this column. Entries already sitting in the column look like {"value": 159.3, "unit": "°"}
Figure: {"value": 195, "unit": "°"}
